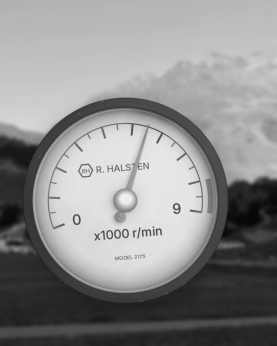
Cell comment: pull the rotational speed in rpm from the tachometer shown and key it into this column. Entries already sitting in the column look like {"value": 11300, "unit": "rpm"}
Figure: {"value": 5500, "unit": "rpm"}
